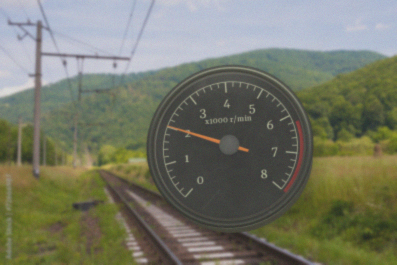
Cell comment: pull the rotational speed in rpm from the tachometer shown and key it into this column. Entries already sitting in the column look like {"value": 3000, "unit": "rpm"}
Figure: {"value": 2000, "unit": "rpm"}
